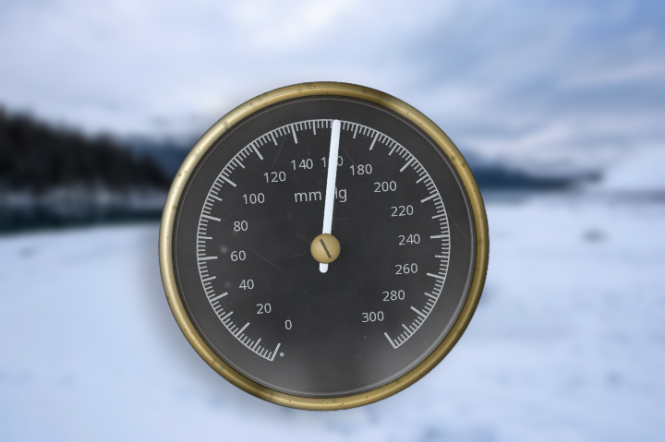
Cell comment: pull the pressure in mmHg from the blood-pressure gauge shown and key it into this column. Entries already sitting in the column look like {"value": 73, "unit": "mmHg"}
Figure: {"value": 160, "unit": "mmHg"}
